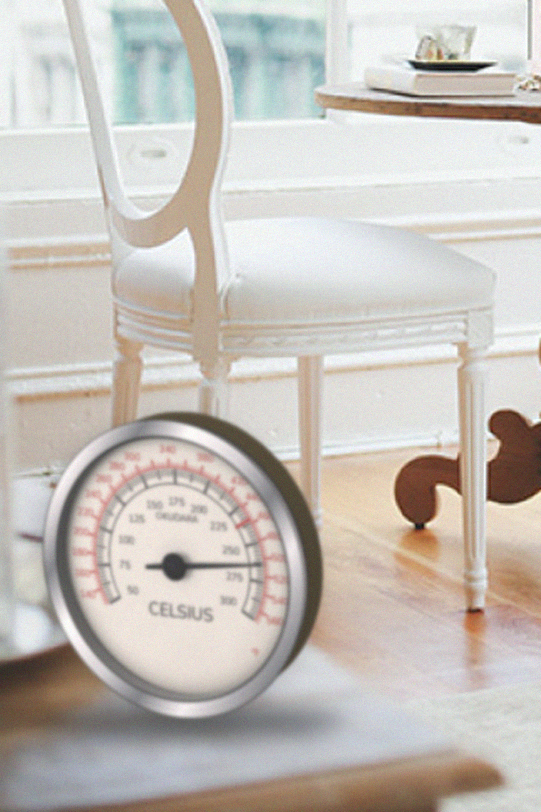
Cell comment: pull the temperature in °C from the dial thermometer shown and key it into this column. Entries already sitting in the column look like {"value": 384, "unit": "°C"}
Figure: {"value": 262.5, "unit": "°C"}
